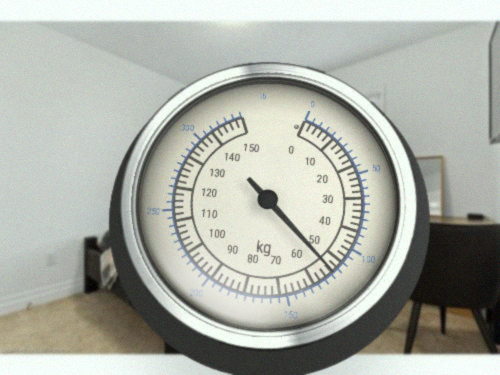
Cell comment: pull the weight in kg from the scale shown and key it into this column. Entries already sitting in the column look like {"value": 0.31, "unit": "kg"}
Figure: {"value": 54, "unit": "kg"}
